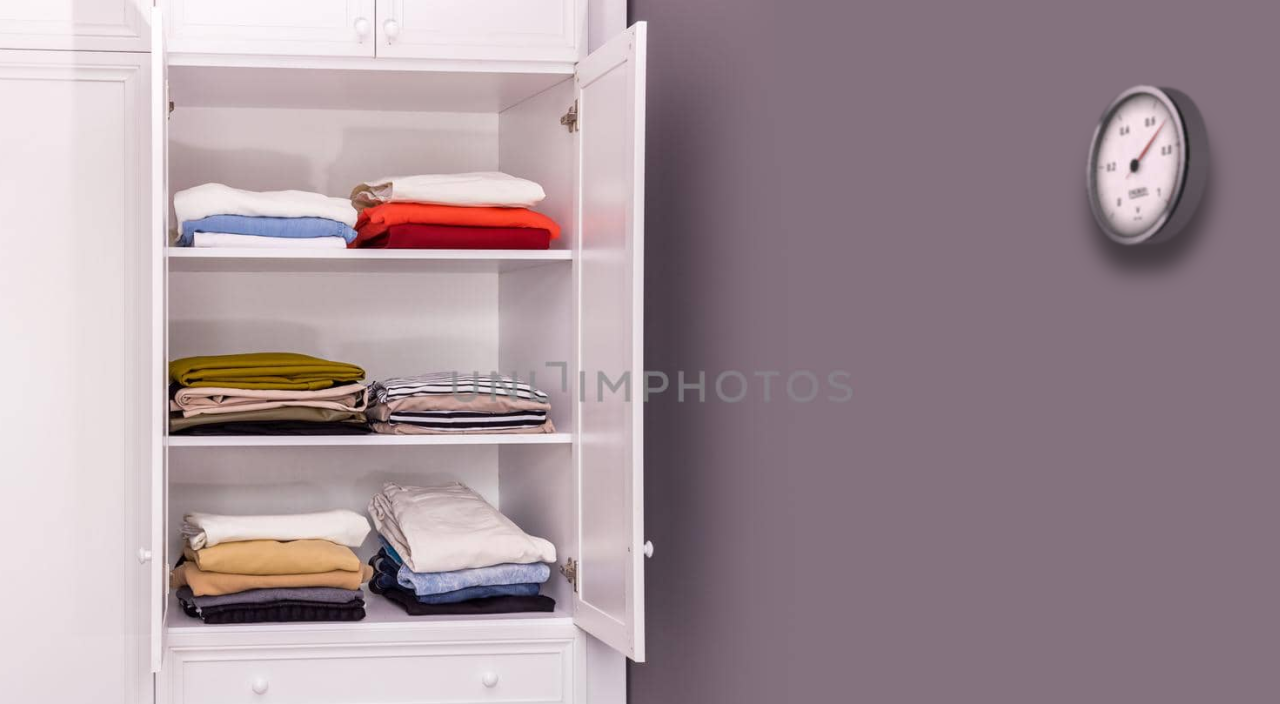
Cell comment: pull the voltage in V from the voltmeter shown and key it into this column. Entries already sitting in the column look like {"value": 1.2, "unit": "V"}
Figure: {"value": 0.7, "unit": "V"}
